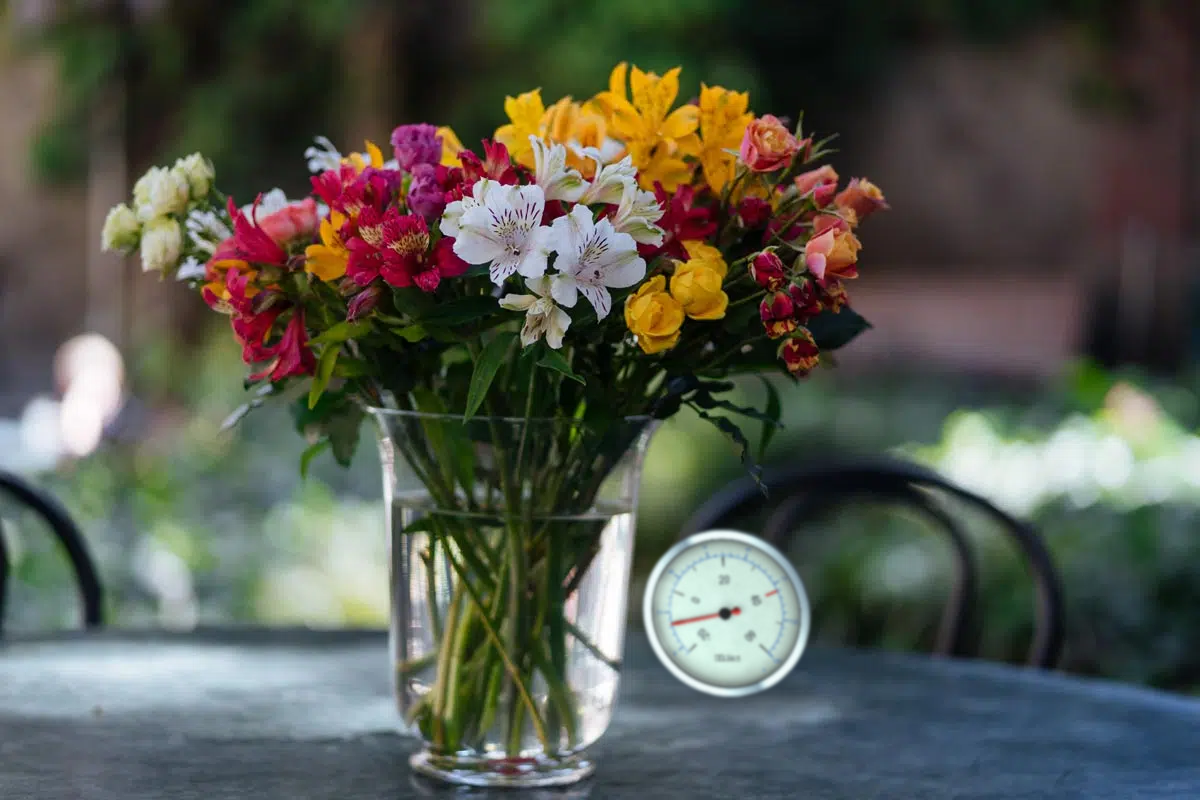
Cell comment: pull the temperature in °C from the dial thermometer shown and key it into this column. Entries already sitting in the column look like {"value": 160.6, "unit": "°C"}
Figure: {"value": -10, "unit": "°C"}
